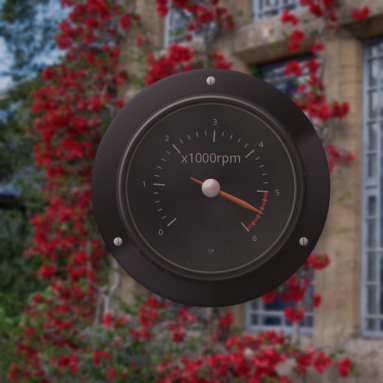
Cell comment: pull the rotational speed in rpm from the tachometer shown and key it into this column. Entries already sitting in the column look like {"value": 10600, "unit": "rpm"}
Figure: {"value": 5500, "unit": "rpm"}
